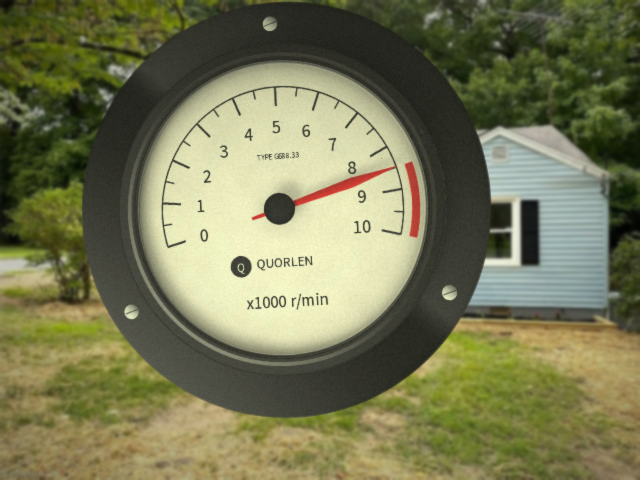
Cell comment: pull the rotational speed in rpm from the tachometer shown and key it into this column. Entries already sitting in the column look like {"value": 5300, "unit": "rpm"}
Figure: {"value": 8500, "unit": "rpm"}
